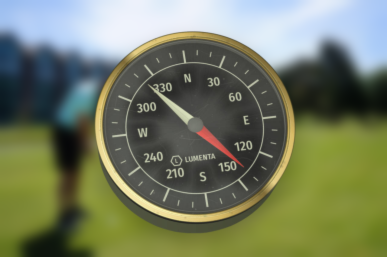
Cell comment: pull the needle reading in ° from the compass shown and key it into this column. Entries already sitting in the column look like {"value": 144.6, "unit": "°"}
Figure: {"value": 140, "unit": "°"}
